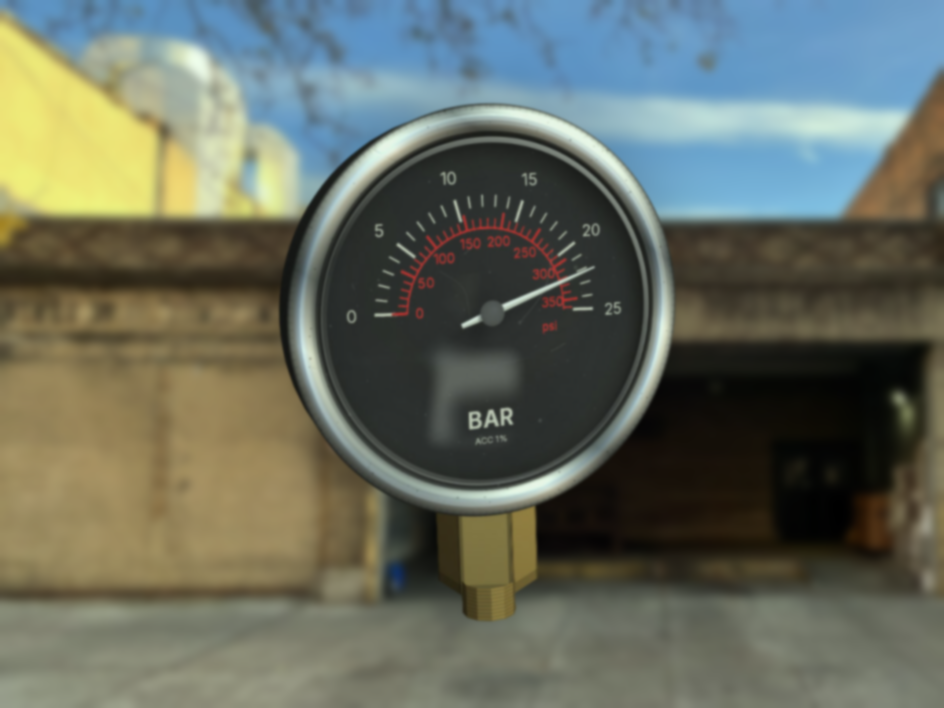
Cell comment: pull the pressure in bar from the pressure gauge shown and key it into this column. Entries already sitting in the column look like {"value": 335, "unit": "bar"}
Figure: {"value": 22, "unit": "bar"}
